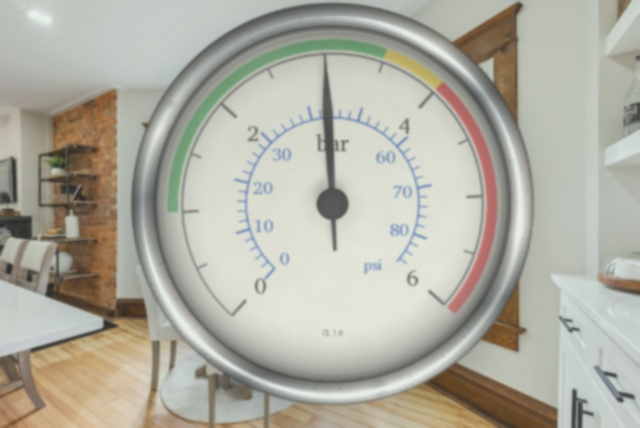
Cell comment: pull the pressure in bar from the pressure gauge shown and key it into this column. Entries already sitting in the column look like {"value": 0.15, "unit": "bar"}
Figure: {"value": 3, "unit": "bar"}
